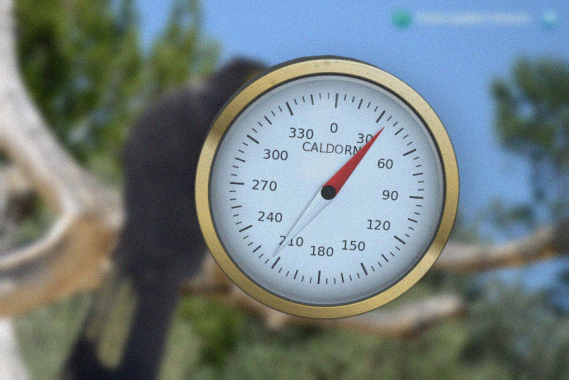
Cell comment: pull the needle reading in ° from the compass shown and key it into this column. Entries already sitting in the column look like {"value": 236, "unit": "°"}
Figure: {"value": 35, "unit": "°"}
